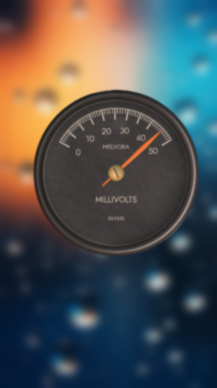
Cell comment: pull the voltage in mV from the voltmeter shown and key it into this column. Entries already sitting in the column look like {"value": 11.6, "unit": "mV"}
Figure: {"value": 45, "unit": "mV"}
